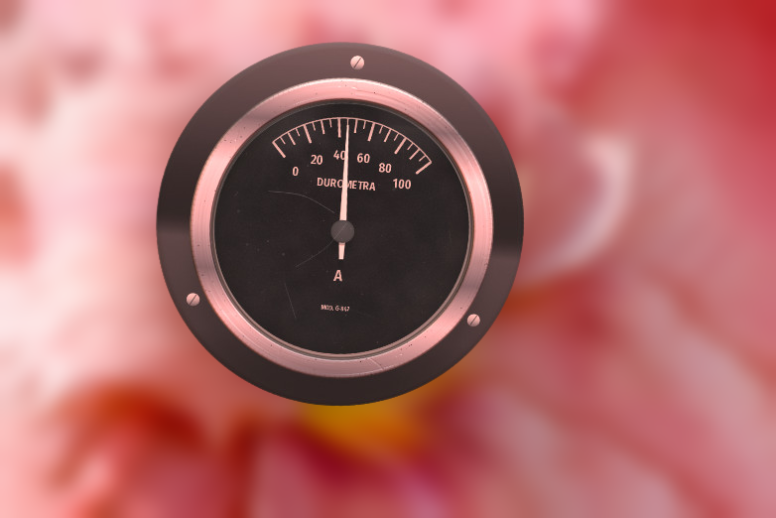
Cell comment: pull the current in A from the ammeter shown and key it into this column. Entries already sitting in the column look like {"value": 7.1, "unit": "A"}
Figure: {"value": 45, "unit": "A"}
